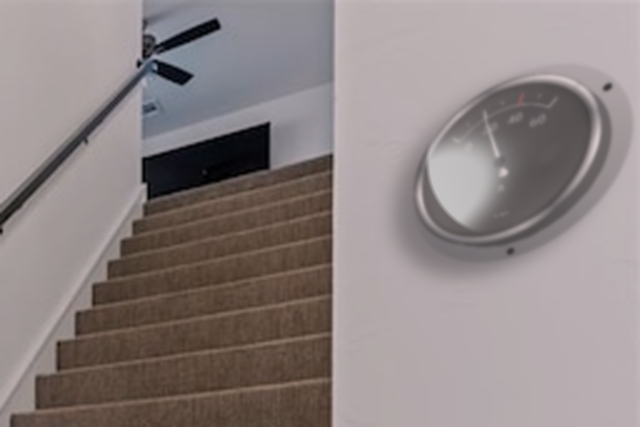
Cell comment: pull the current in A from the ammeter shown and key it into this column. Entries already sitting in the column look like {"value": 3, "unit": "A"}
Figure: {"value": 20, "unit": "A"}
